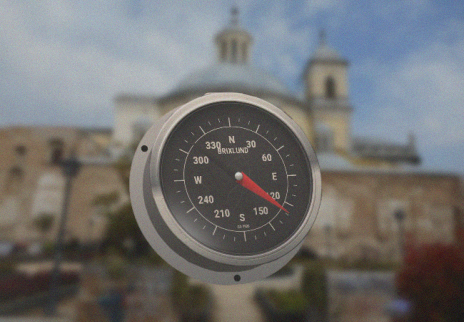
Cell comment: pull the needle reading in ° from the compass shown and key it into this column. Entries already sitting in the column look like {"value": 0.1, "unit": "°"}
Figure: {"value": 130, "unit": "°"}
